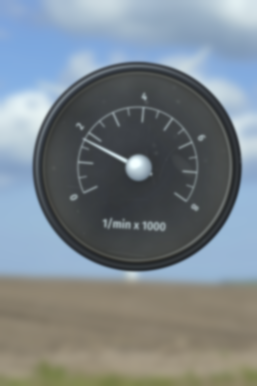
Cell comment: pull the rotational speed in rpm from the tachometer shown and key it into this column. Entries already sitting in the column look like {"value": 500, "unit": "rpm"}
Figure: {"value": 1750, "unit": "rpm"}
